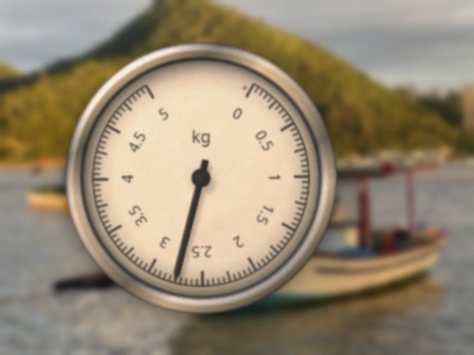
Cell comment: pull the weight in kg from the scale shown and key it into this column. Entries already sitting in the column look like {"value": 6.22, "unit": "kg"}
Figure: {"value": 2.75, "unit": "kg"}
